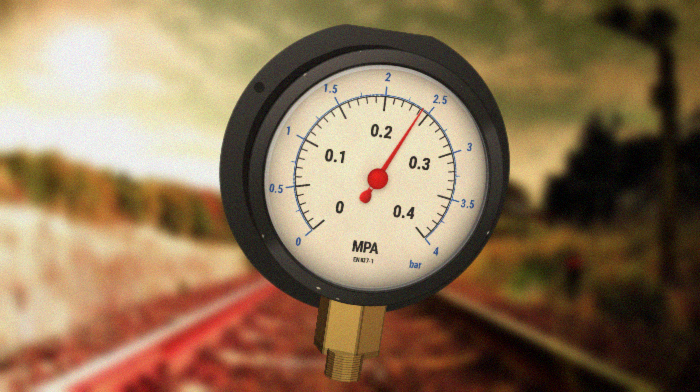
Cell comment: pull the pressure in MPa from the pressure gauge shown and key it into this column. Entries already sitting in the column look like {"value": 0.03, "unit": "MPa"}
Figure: {"value": 0.24, "unit": "MPa"}
